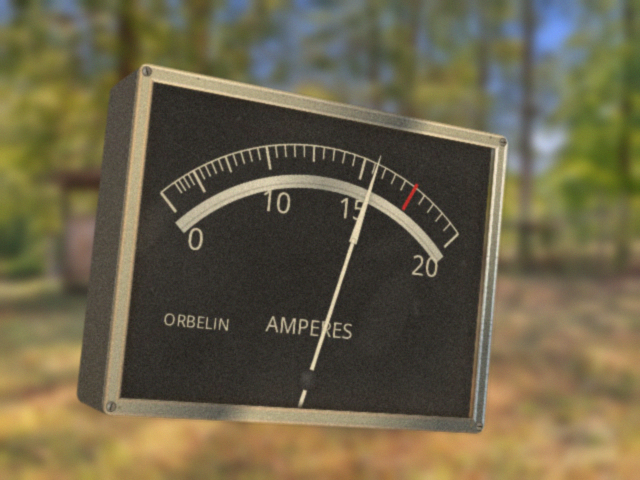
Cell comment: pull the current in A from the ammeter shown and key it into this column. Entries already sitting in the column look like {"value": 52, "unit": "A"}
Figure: {"value": 15.5, "unit": "A"}
